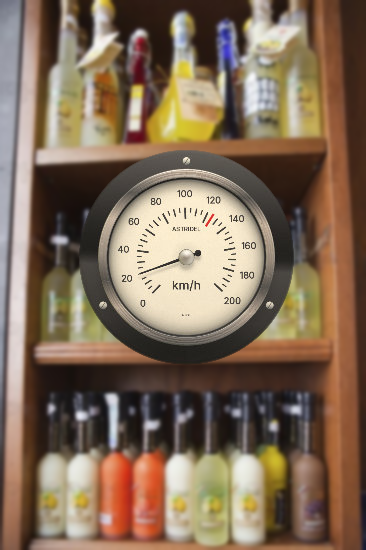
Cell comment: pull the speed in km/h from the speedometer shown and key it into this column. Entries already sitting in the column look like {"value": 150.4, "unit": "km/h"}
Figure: {"value": 20, "unit": "km/h"}
